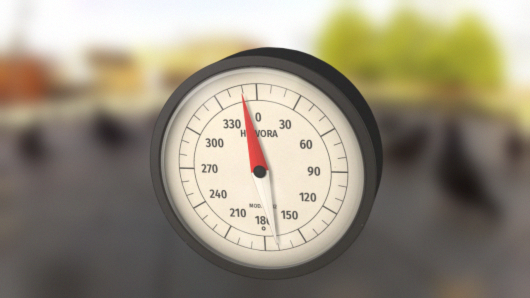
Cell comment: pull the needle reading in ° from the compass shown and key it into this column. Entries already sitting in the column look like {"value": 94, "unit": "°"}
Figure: {"value": 350, "unit": "°"}
